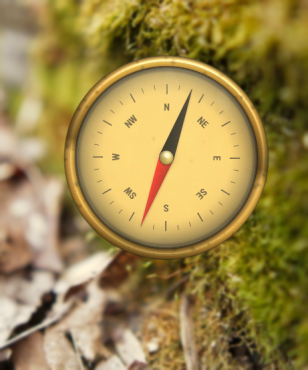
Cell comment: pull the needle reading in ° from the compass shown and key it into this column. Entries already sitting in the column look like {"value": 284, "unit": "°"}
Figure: {"value": 200, "unit": "°"}
